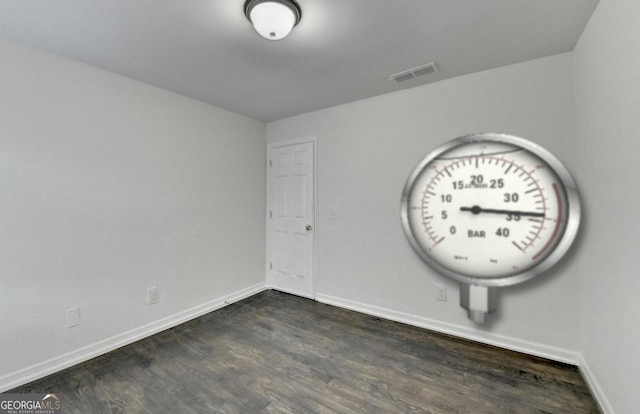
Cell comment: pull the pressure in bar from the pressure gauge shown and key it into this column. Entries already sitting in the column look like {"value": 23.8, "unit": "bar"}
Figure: {"value": 34, "unit": "bar"}
